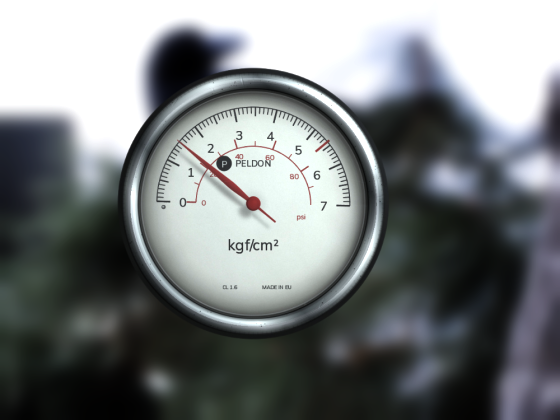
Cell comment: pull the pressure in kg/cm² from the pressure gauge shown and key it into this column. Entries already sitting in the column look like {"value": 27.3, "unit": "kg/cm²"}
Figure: {"value": 1.5, "unit": "kg/cm²"}
